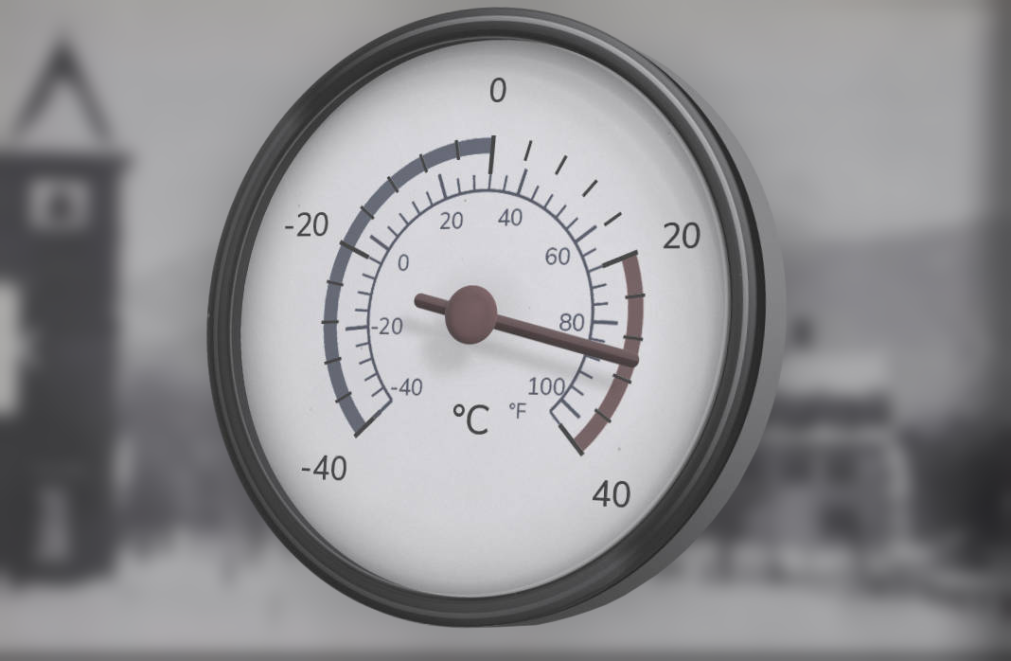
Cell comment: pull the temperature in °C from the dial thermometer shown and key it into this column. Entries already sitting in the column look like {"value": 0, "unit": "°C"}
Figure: {"value": 30, "unit": "°C"}
